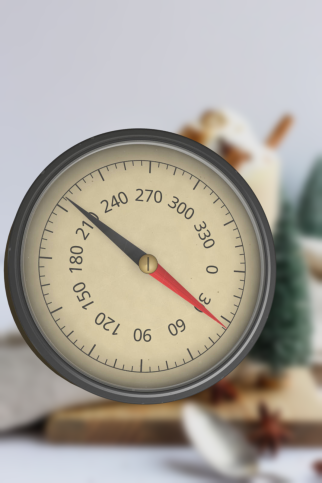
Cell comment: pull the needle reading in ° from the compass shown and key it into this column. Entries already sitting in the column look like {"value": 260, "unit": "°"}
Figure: {"value": 35, "unit": "°"}
